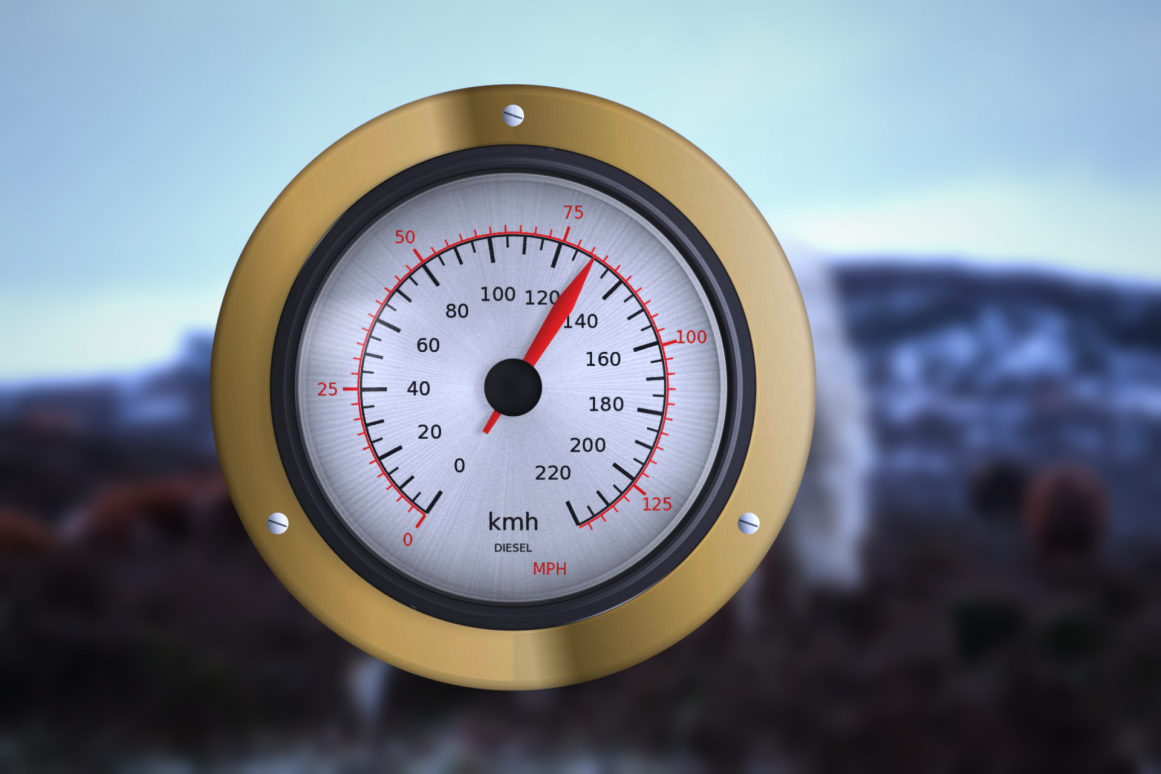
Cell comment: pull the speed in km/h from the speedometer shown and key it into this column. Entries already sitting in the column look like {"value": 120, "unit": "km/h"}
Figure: {"value": 130, "unit": "km/h"}
